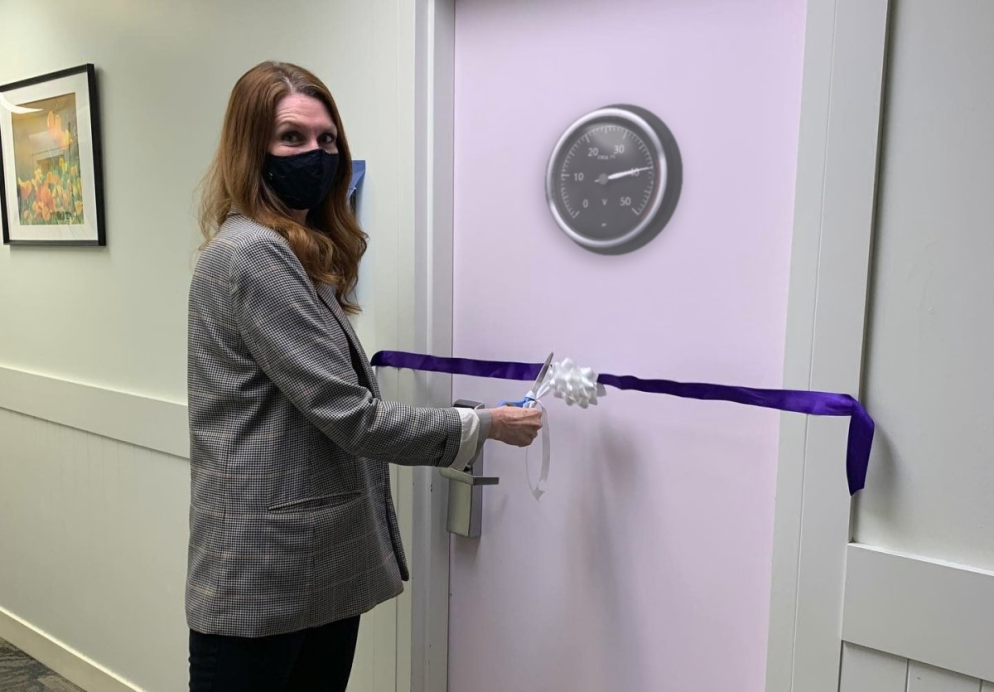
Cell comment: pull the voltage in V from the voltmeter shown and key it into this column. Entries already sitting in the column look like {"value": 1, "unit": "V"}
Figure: {"value": 40, "unit": "V"}
